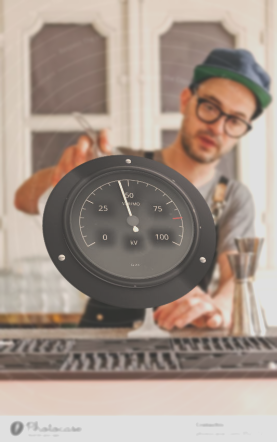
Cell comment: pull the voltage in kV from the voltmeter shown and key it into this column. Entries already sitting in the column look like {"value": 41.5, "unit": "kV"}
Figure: {"value": 45, "unit": "kV"}
